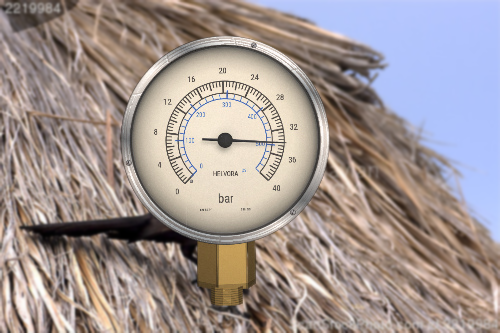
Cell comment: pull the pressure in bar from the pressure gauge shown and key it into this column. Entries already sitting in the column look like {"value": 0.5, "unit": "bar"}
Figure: {"value": 34, "unit": "bar"}
